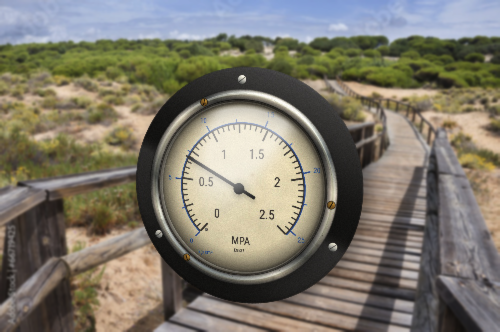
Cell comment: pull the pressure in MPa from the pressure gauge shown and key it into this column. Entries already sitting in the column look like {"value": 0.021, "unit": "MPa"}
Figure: {"value": 0.7, "unit": "MPa"}
